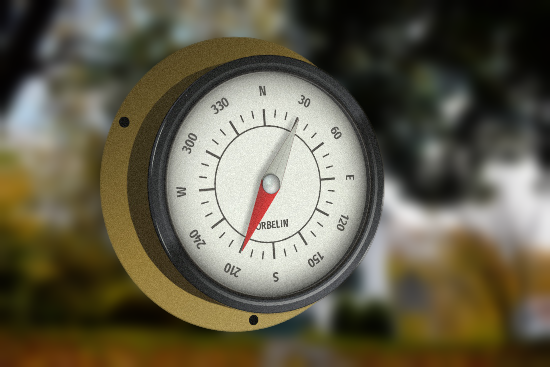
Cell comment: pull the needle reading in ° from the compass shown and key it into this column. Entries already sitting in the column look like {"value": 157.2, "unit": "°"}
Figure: {"value": 210, "unit": "°"}
